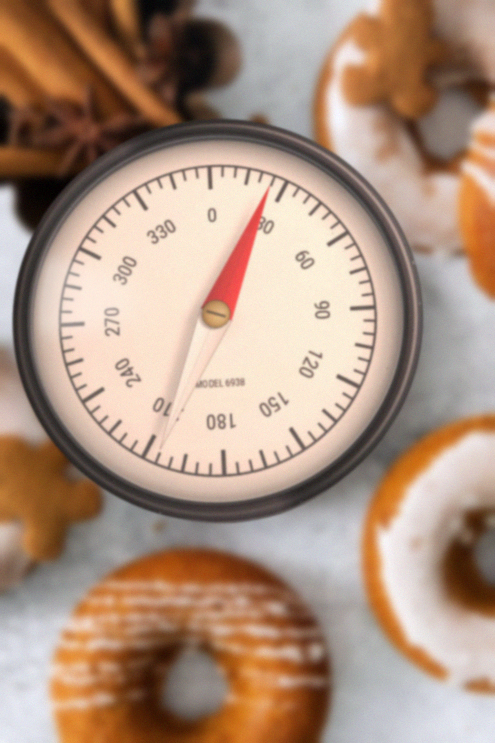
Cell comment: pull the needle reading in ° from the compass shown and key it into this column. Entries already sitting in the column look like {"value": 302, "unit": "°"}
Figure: {"value": 25, "unit": "°"}
